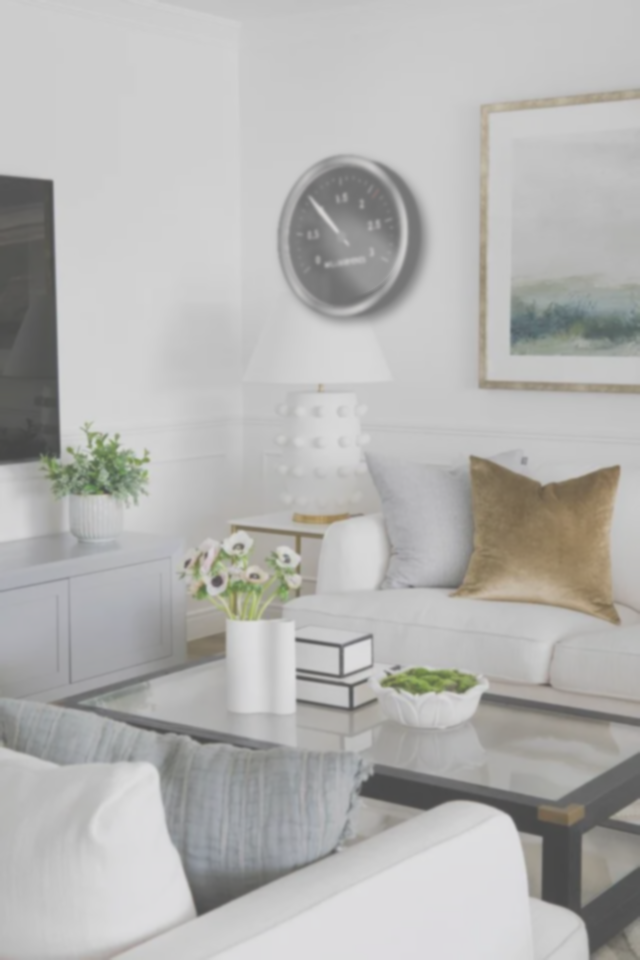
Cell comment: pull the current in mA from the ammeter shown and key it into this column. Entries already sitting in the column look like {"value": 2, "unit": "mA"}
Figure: {"value": 1, "unit": "mA"}
